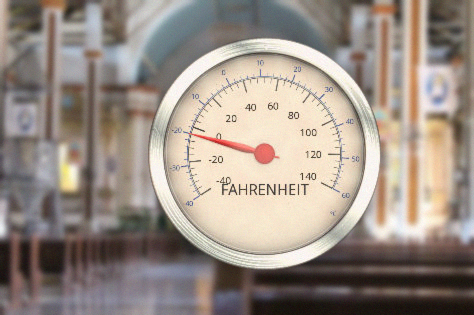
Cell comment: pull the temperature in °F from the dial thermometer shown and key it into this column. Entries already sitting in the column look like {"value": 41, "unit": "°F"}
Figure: {"value": -4, "unit": "°F"}
